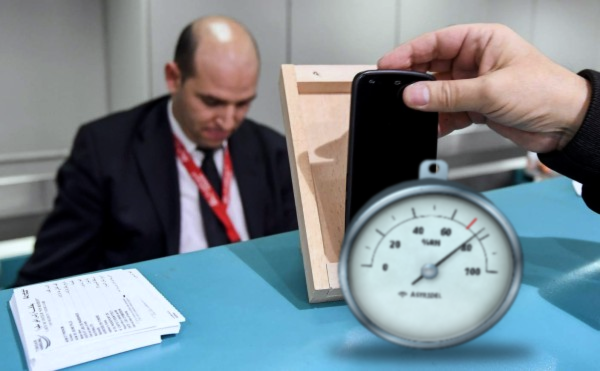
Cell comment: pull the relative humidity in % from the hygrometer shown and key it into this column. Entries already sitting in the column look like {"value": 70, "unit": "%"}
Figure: {"value": 75, "unit": "%"}
